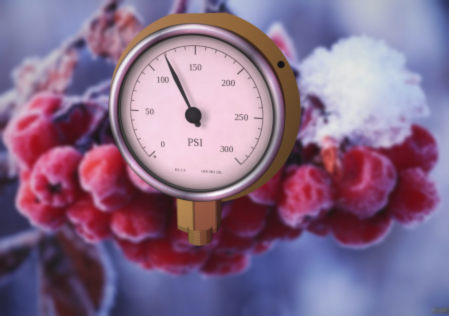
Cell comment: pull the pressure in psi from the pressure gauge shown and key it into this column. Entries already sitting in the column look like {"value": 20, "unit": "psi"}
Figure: {"value": 120, "unit": "psi"}
